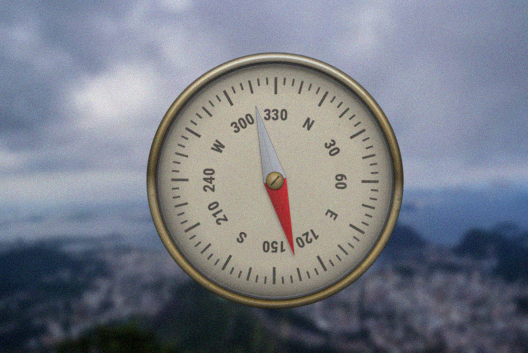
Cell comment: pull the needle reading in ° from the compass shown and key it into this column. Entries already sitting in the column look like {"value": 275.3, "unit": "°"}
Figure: {"value": 135, "unit": "°"}
